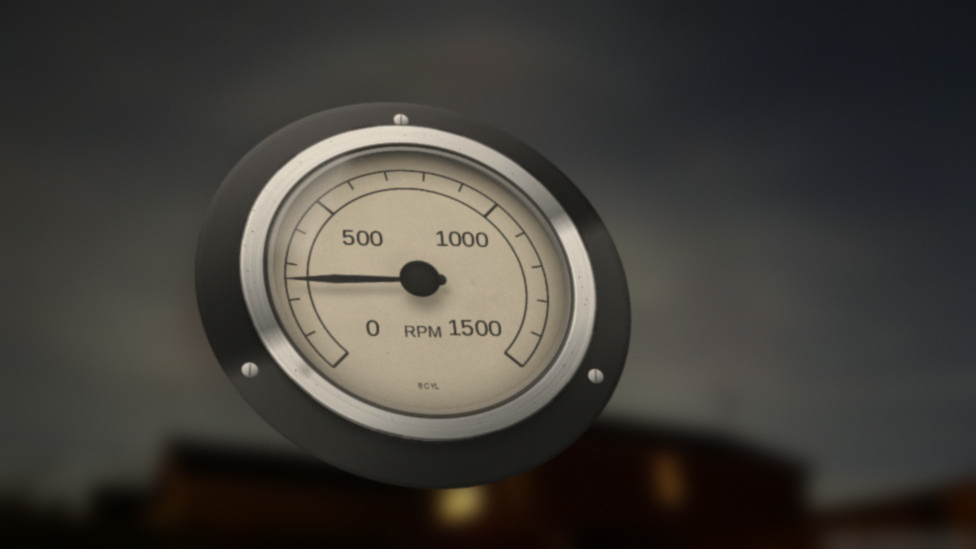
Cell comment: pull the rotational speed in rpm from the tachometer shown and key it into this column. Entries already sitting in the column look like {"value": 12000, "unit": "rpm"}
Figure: {"value": 250, "unit": "rpm"}
